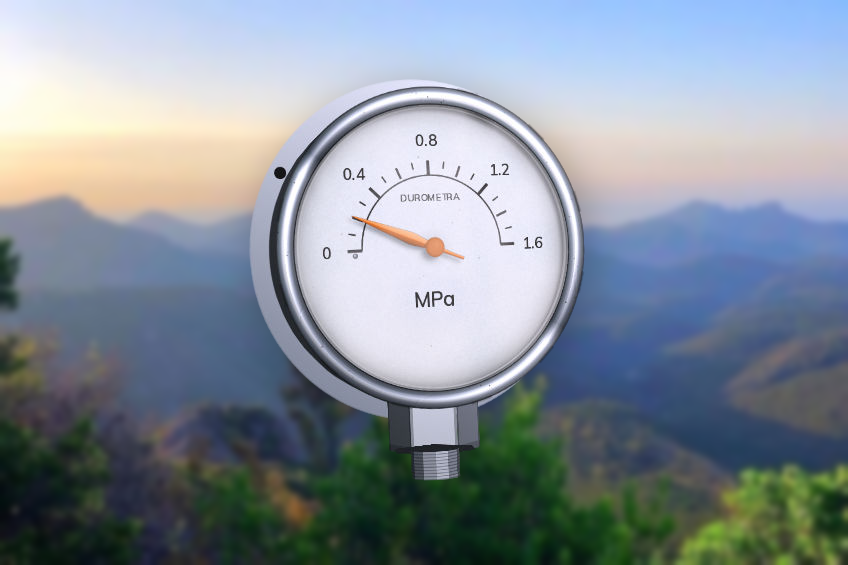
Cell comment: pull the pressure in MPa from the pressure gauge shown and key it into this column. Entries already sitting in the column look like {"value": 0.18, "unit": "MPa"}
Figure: {"value": 0.2, "unit": "MPa"}
